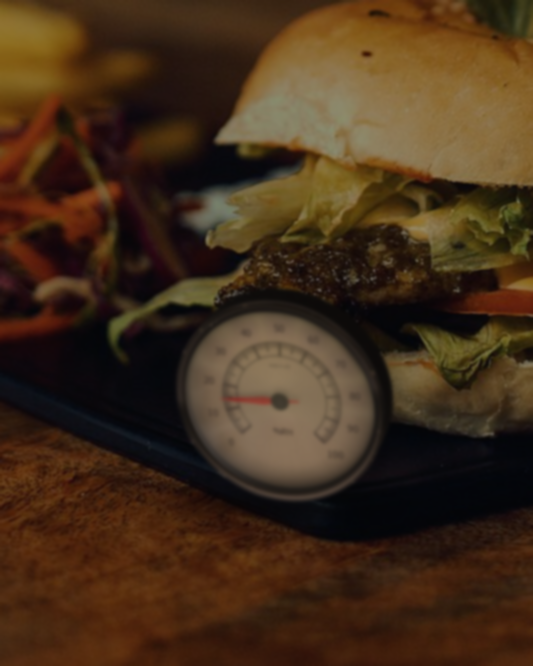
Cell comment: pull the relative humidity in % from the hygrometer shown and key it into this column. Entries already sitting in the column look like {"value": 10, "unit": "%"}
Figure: {"value": 15, "unit": "%"}
